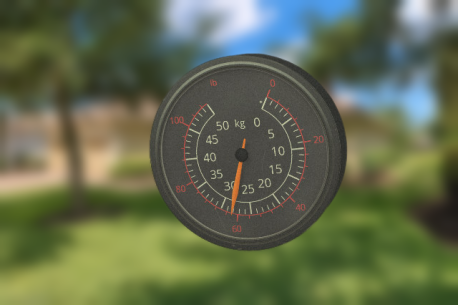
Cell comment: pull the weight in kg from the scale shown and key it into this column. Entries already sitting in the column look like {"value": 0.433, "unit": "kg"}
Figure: {"value": 28, "unit": "kg"}
